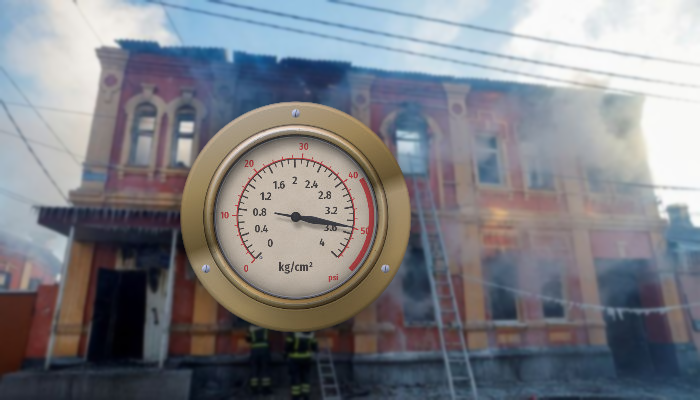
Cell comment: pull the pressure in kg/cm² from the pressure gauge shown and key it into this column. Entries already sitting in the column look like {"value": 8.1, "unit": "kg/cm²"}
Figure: {"value": 3.5, "unit": "kg/cm²"}
